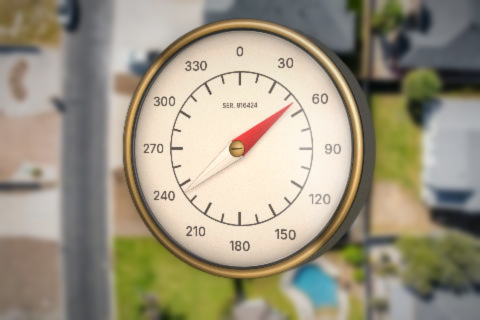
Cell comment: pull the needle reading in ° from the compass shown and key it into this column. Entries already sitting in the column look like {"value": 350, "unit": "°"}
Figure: {"value": 52.5, "unit": "°"}
